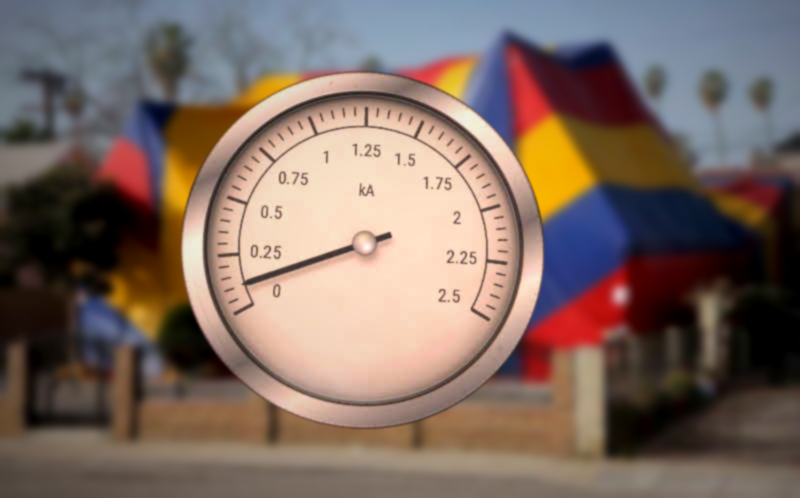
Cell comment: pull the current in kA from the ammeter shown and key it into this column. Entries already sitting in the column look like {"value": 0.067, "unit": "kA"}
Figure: {"value": 0.1, "unit": "kA"}
